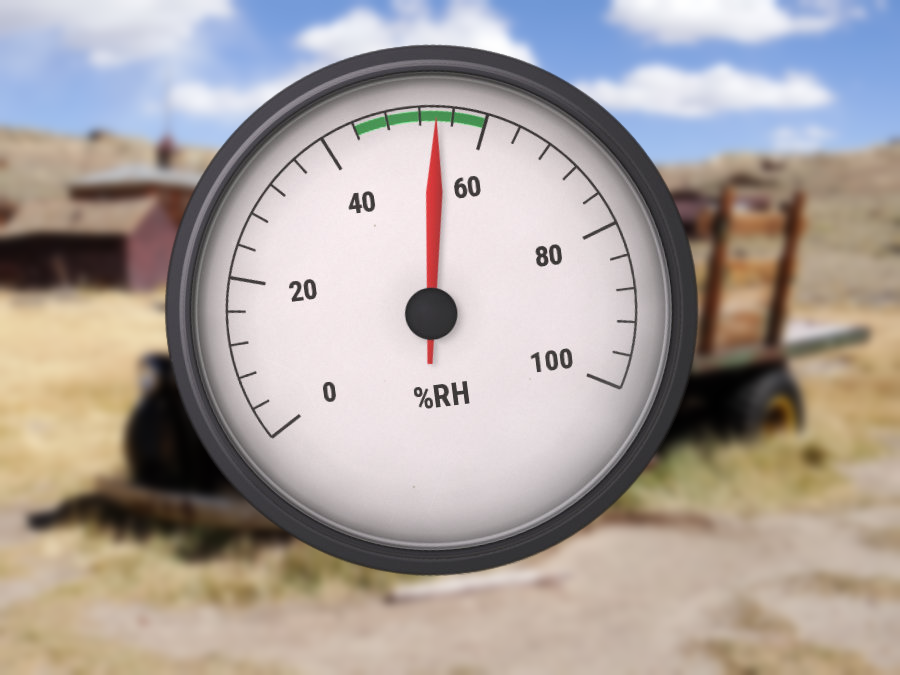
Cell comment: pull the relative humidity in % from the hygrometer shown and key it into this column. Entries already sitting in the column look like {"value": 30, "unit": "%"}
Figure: {"value": 54, "unit": "%"}
